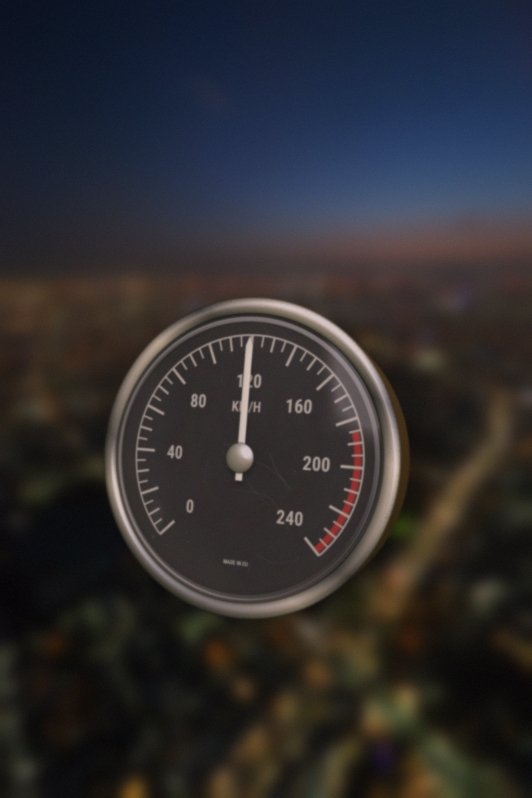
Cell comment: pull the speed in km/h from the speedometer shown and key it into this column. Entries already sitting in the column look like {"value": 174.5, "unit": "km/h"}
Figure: {"value": 120, "unit": "km/h"}
